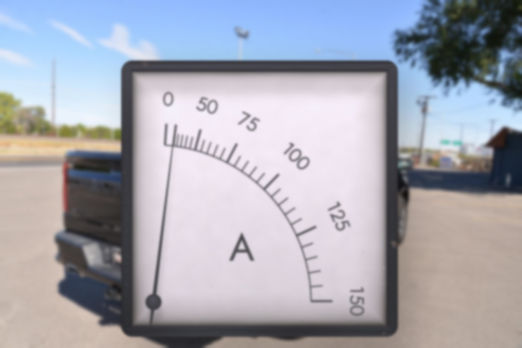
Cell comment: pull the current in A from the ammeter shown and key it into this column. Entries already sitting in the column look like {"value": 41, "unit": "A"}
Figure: {"value": 25, "unit": "A"}
